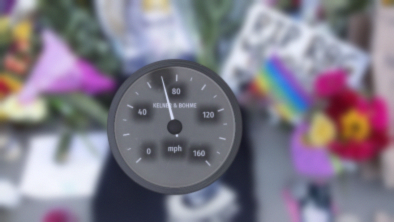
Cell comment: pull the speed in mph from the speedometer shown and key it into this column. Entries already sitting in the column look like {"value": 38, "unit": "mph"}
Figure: {"value": 70, "unit": "mph"}
